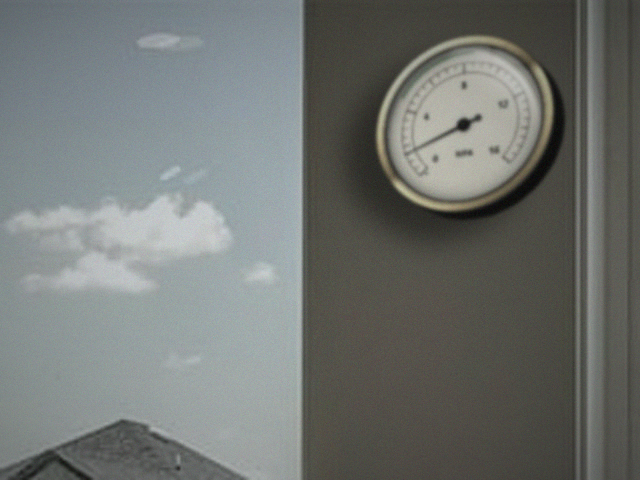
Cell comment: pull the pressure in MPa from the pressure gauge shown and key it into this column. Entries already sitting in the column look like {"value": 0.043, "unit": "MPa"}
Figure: {"value": 1.5, "unit": "MPa"}
